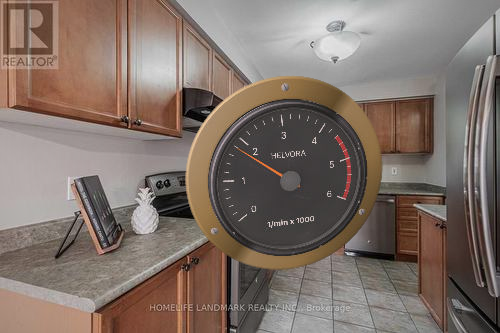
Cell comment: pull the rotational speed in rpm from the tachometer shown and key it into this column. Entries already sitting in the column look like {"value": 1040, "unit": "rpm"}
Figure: {"value": 1800, "unit": "rpm"}
